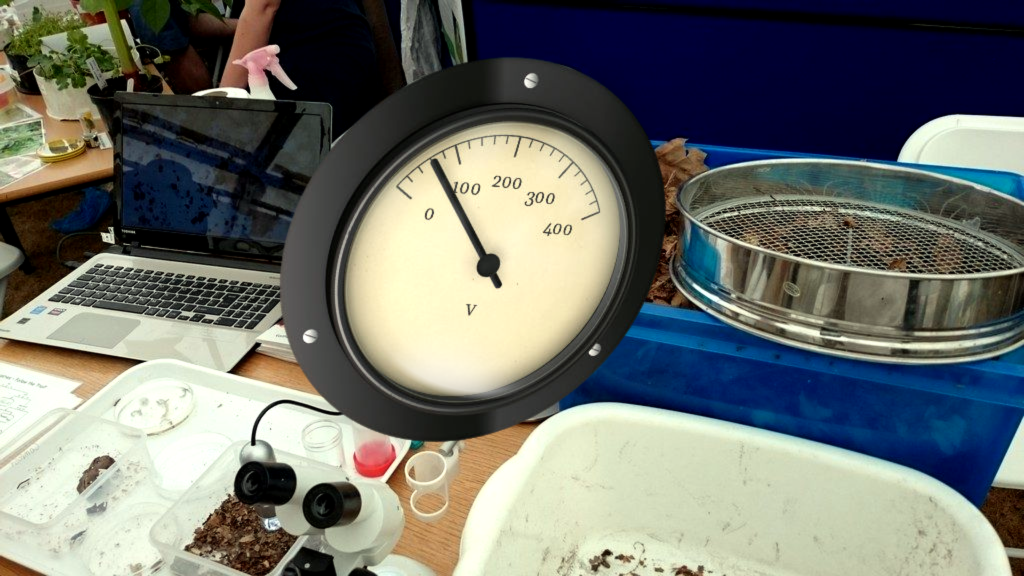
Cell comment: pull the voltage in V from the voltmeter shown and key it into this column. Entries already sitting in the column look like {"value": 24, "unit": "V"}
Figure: {"value": 60, "unit": "V"}
